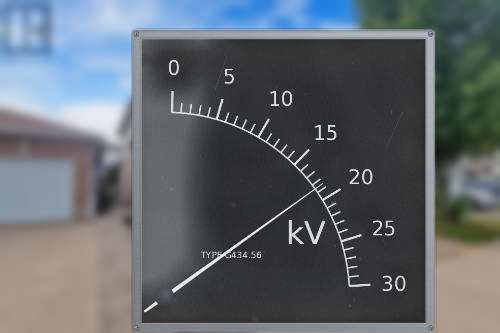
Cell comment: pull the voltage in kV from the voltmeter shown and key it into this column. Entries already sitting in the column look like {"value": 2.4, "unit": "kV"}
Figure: {"value": 18.5, "unit": "kV"}
